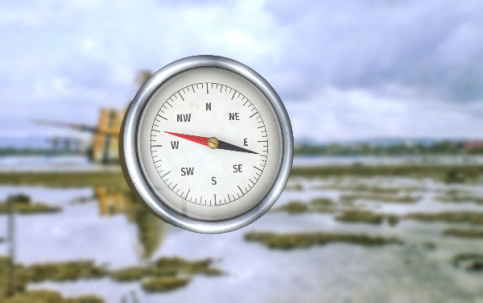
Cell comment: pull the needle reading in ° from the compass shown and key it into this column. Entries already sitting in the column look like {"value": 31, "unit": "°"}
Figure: {"value": 285, "unit": "°"}
